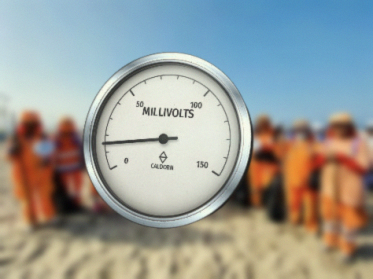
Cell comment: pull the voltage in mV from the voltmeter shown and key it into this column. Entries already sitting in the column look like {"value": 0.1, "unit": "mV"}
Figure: {"value": 15, "unit": "mV"}
